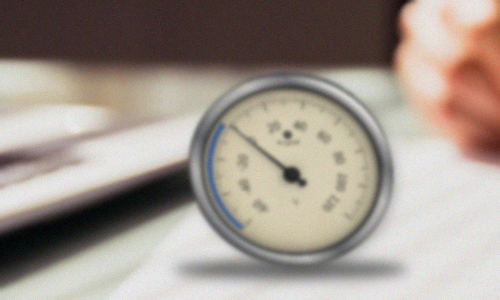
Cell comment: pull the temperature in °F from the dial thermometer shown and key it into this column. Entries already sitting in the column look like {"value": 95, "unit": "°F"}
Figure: {"value": 0, "unit": "°F"}
